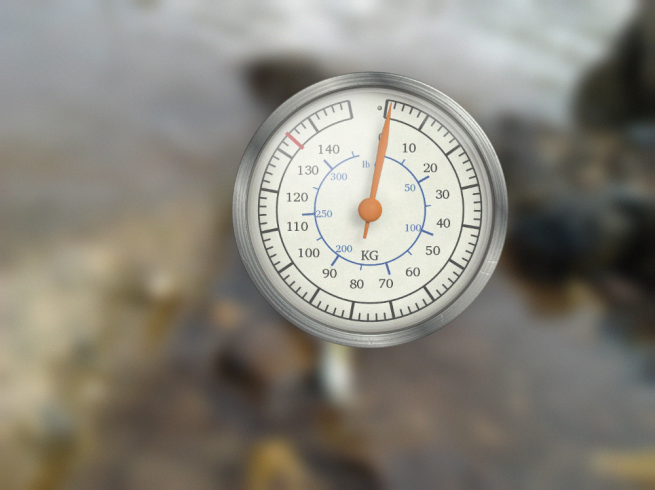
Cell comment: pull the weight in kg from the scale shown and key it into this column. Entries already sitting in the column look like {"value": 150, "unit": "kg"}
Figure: {"value": 1, "unit": "kg"}
